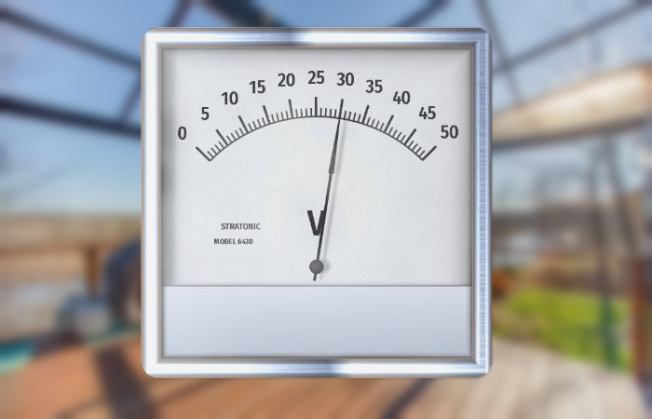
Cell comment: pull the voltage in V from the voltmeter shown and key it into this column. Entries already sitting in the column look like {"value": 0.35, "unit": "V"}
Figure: {"value": 30, "unit": "V"}
